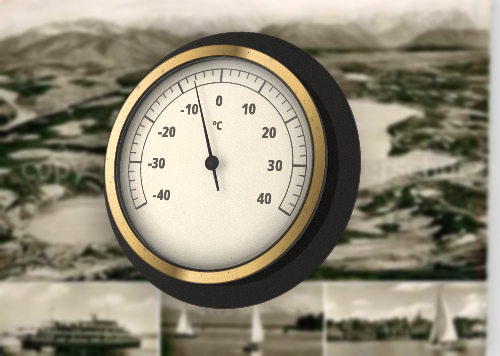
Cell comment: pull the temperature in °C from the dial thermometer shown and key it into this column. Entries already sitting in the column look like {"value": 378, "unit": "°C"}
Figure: {"value": -6, "unit": "°C"}
